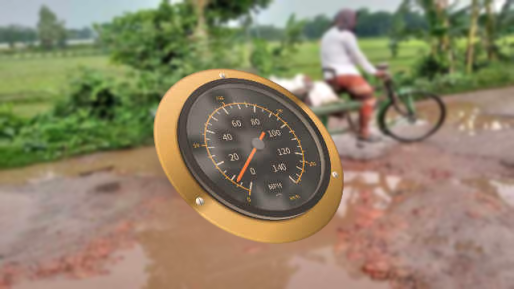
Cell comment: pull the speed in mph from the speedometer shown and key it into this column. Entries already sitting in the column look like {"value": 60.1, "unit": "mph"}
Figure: {"value": 7.5, "unit": "mph"}
